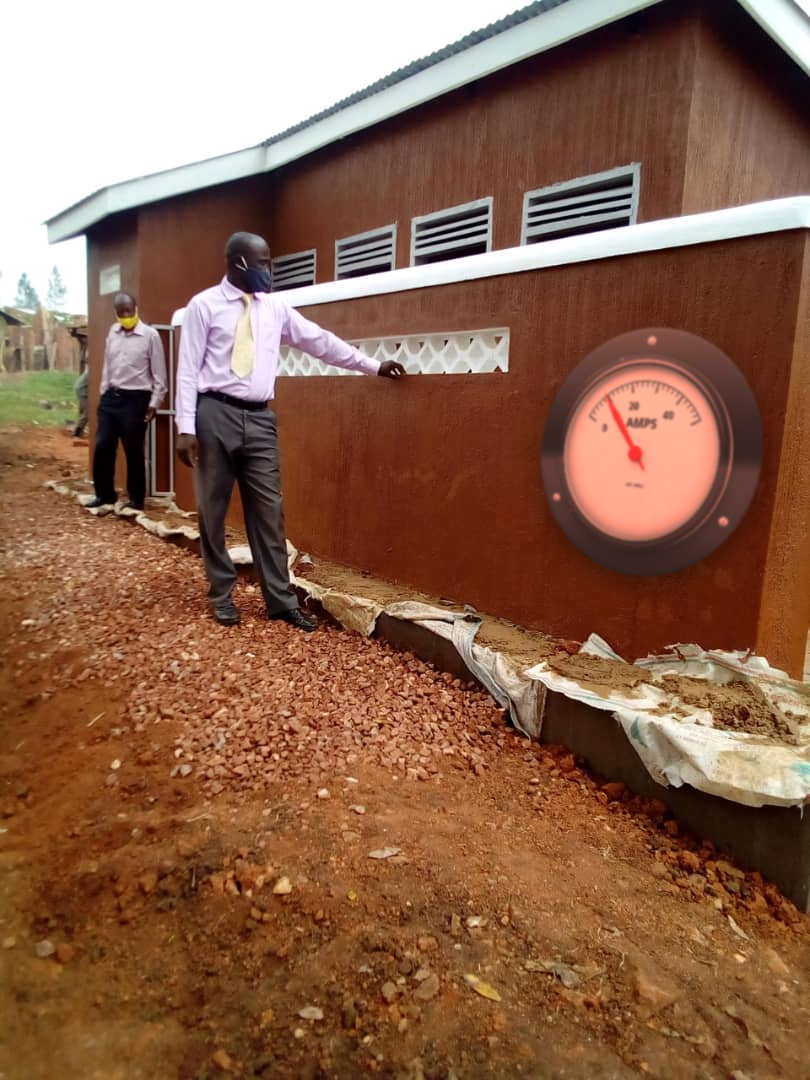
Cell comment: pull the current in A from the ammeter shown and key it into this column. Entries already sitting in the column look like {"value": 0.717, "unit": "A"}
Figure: {"value": 10, "unit": "A"}
